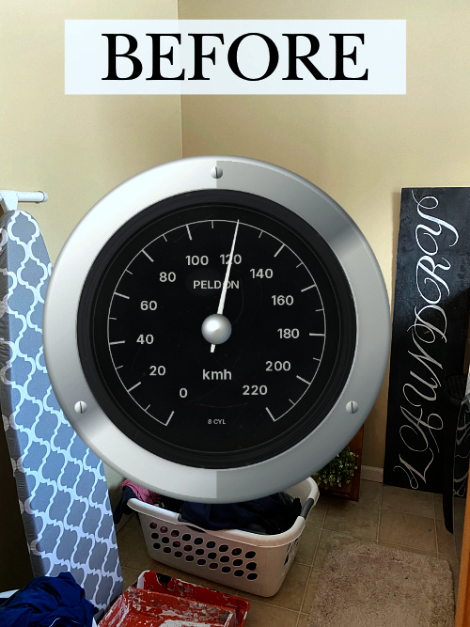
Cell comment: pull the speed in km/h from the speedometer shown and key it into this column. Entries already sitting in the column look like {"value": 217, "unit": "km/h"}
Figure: {"value": 120, "unit": "km/h"}
